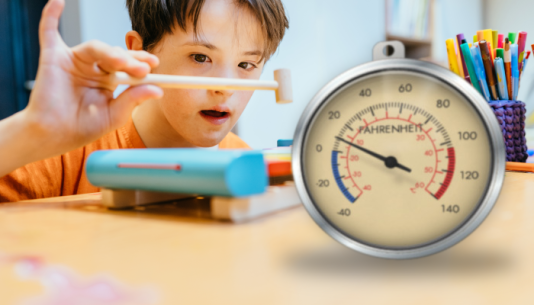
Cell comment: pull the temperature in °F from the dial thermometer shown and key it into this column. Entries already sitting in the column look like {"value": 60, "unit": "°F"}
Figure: {"value": 10, "unit": "°F"}
